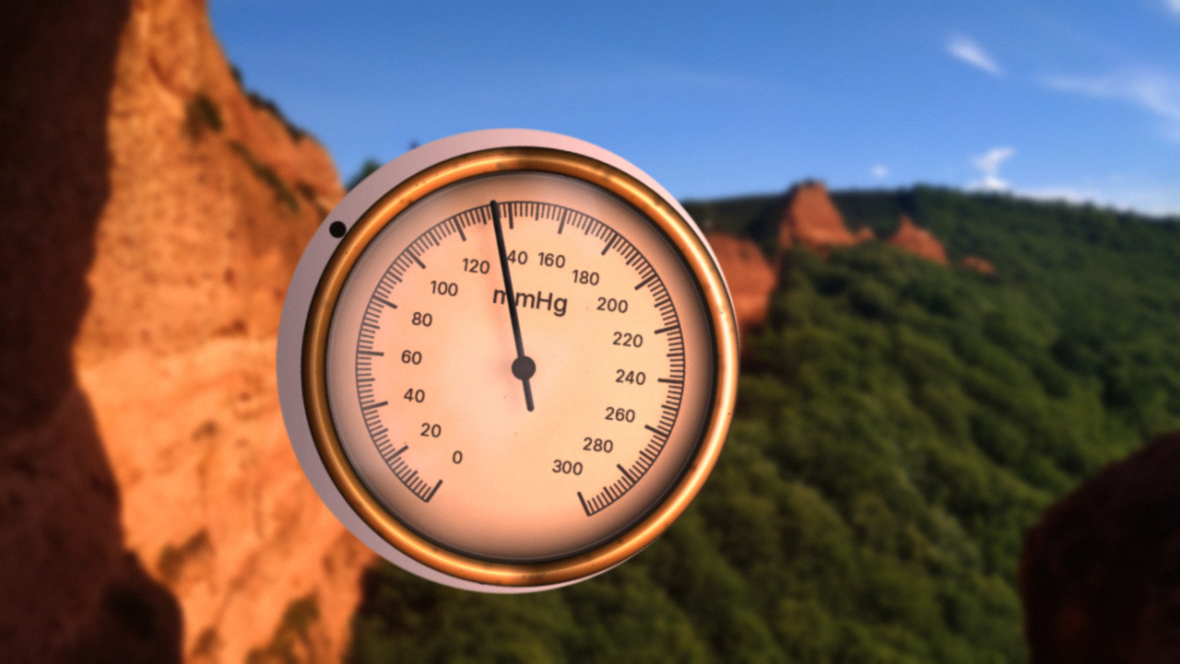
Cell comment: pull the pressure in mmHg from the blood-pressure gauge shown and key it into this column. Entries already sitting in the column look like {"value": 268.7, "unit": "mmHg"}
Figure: {"value": 134, "unit": "mmHg"}
